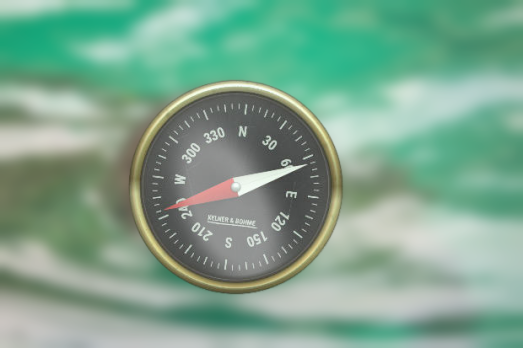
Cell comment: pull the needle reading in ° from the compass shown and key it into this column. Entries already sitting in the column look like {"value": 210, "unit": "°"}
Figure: {"value": 245, "unit": "°"}
